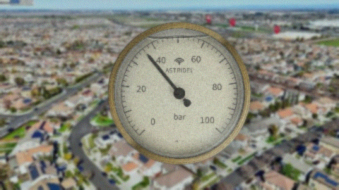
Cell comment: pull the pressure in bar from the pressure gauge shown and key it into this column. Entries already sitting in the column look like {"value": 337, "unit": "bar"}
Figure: {"value": 36, "unit": "bar"}
